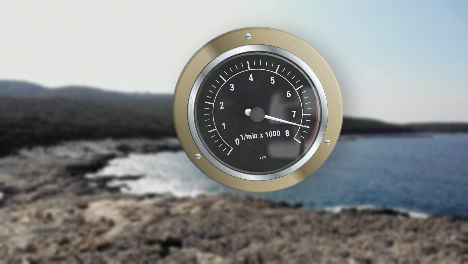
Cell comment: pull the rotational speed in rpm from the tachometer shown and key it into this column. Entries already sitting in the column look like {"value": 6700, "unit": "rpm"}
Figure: {"value": 7400, "unit": "rpm"}
